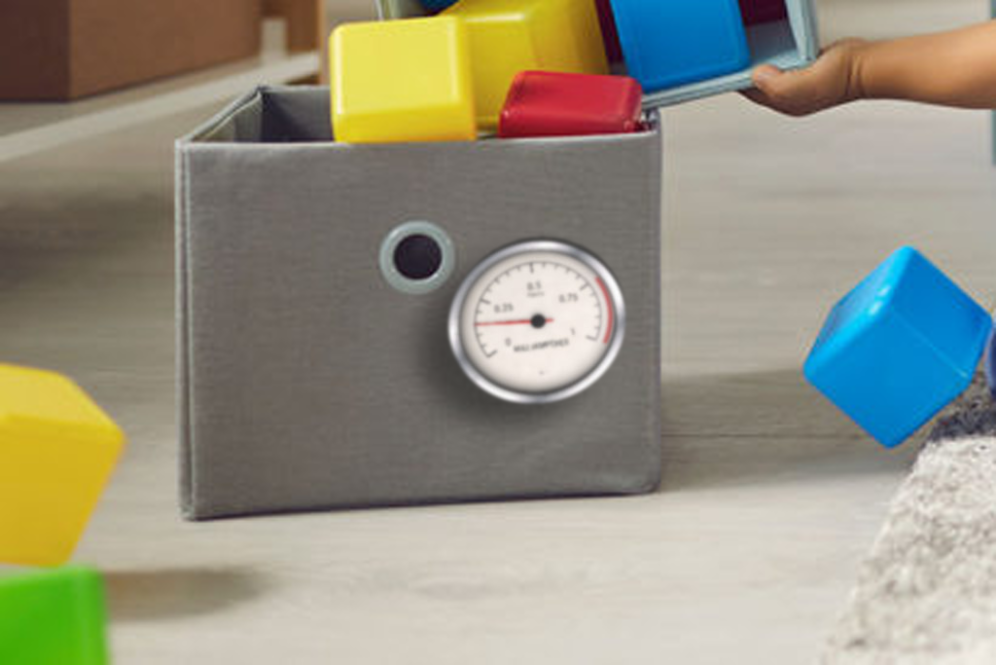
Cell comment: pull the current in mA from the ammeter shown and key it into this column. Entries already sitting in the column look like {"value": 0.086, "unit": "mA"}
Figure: {"value": 0.15, "unit": "mA"}
